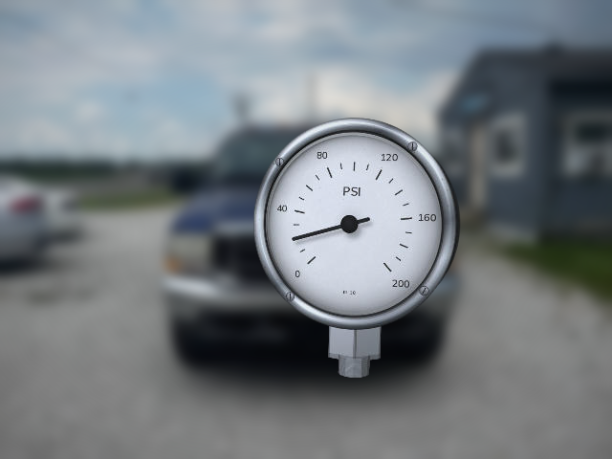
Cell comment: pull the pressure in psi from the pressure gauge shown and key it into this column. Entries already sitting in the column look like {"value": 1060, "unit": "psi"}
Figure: {"value": 20, "unit": "psi"}
